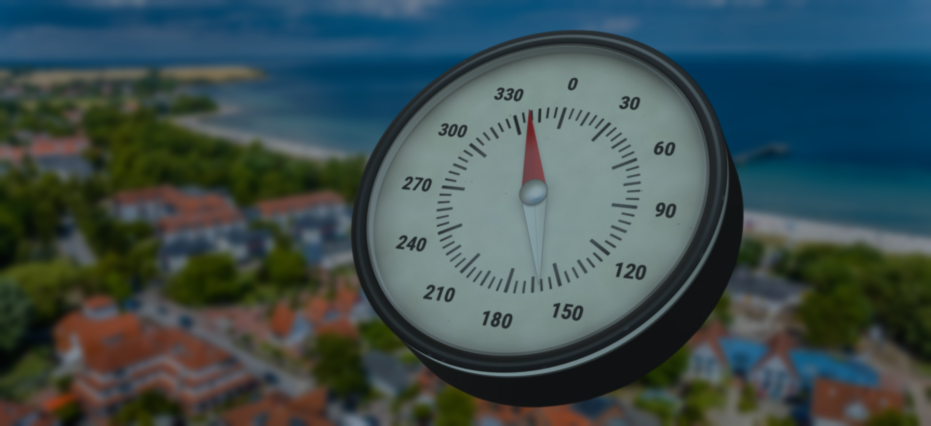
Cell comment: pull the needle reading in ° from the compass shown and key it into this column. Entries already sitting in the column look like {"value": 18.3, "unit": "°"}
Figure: {"value": 340, "unit": "°"}
